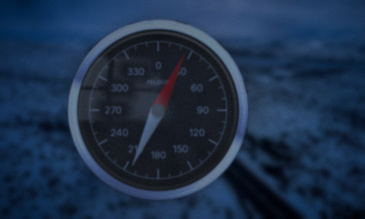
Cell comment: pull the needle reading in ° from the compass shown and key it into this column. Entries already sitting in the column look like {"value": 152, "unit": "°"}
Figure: {"value": 25, "unit": "°"}
